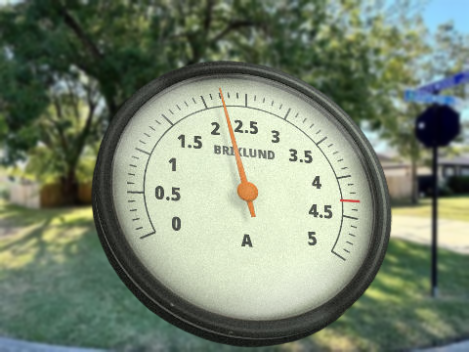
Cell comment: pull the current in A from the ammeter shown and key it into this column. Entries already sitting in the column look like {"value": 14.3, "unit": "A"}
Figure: {"value": 2.2, "unit": "A"}
